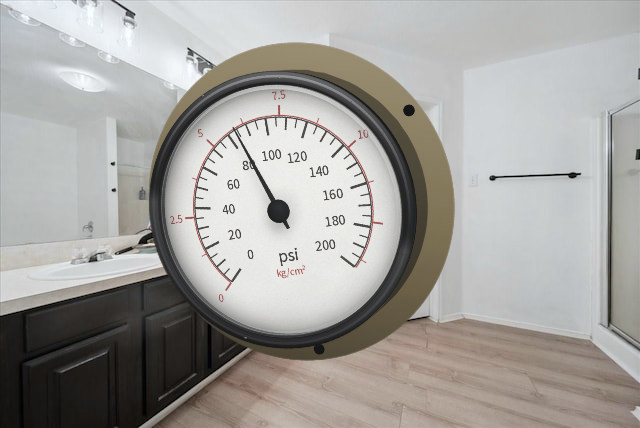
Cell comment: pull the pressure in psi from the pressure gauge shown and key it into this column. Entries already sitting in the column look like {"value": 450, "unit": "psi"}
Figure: {"value": 85, "unit": "psi"}
